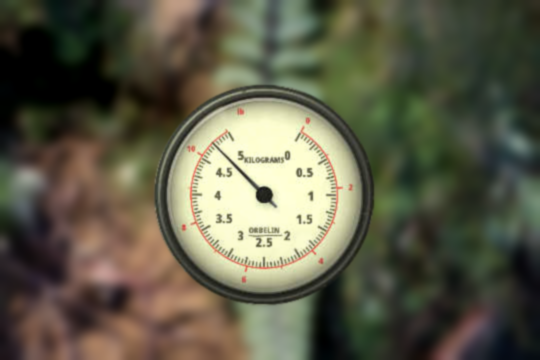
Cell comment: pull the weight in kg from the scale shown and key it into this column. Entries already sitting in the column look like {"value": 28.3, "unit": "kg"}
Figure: {"value": 4.75, "unit": "kg"}
